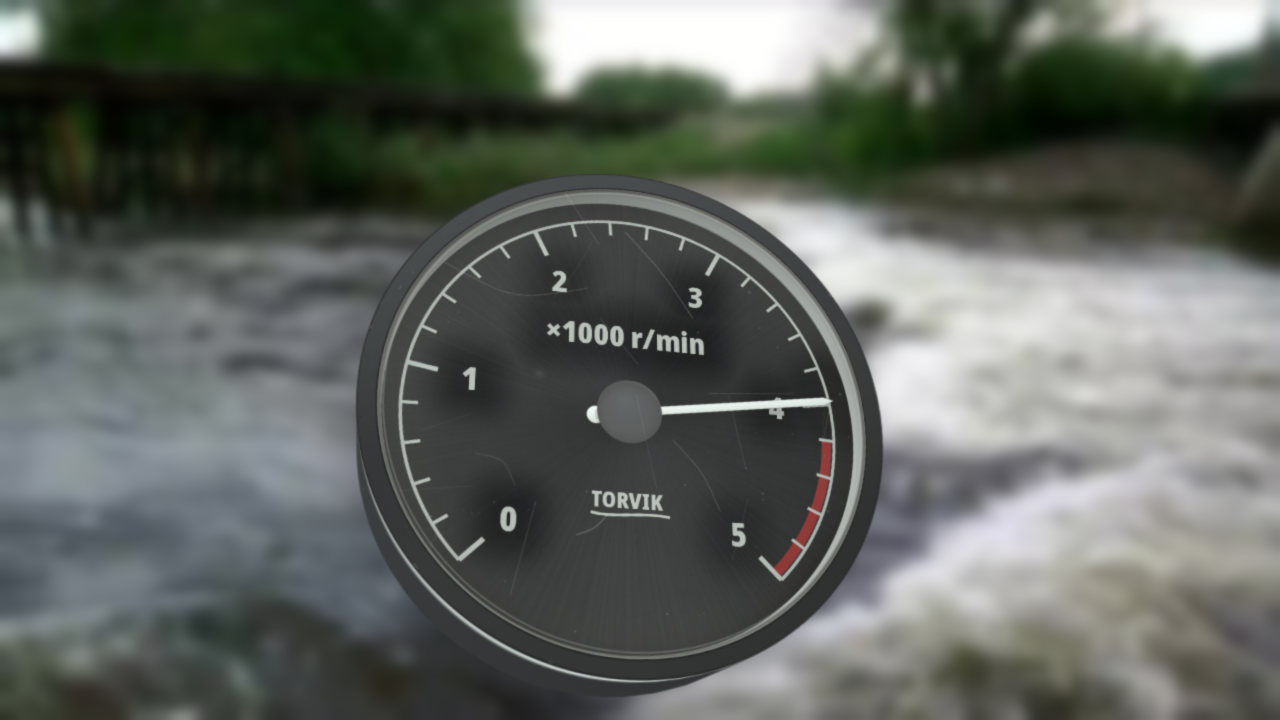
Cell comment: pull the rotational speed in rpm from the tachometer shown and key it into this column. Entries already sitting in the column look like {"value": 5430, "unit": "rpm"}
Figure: {"value": 4000, "unit": "rpm"}
